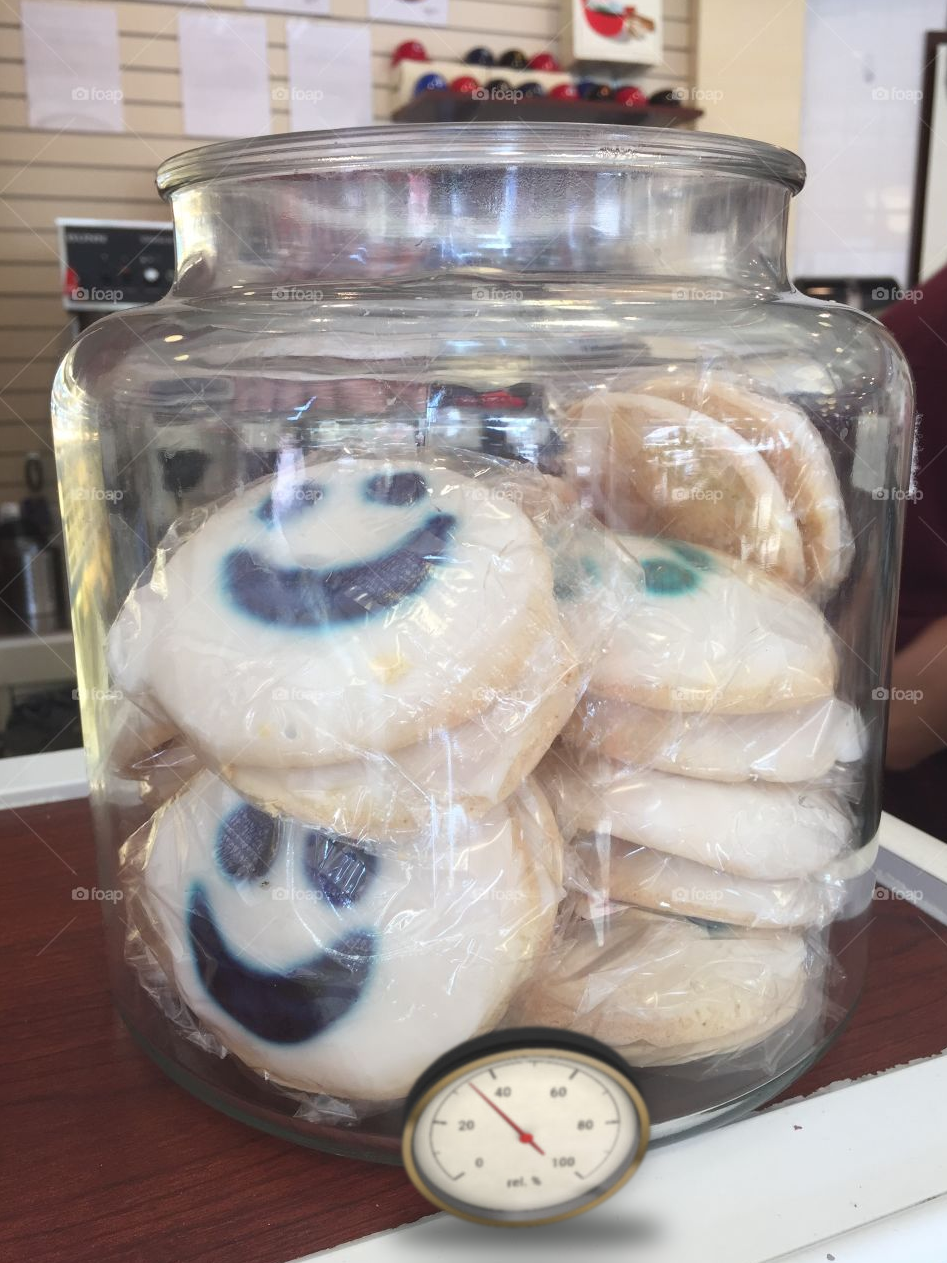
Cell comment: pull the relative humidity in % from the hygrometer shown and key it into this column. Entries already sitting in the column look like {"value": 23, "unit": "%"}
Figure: {"value": 35, "unit": "%"}
